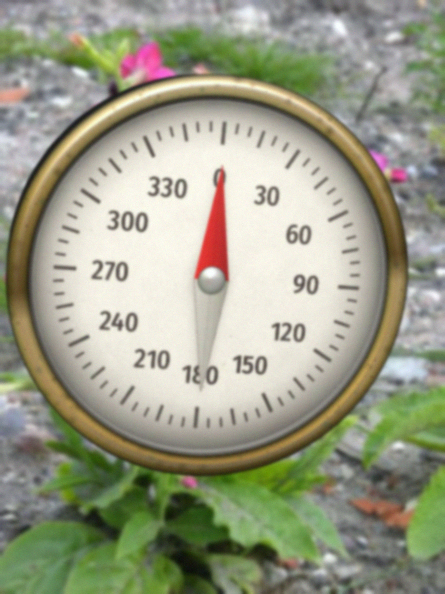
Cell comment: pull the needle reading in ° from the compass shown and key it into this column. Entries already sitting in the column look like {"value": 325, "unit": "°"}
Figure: {"value": 0, "unit": "°"}
